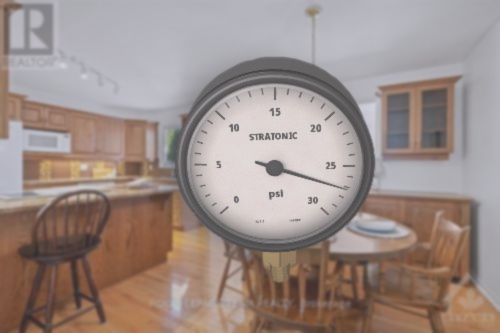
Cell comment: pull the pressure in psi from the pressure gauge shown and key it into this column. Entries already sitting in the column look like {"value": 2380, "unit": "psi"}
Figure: {"value": 27, "unit": "psi"}
